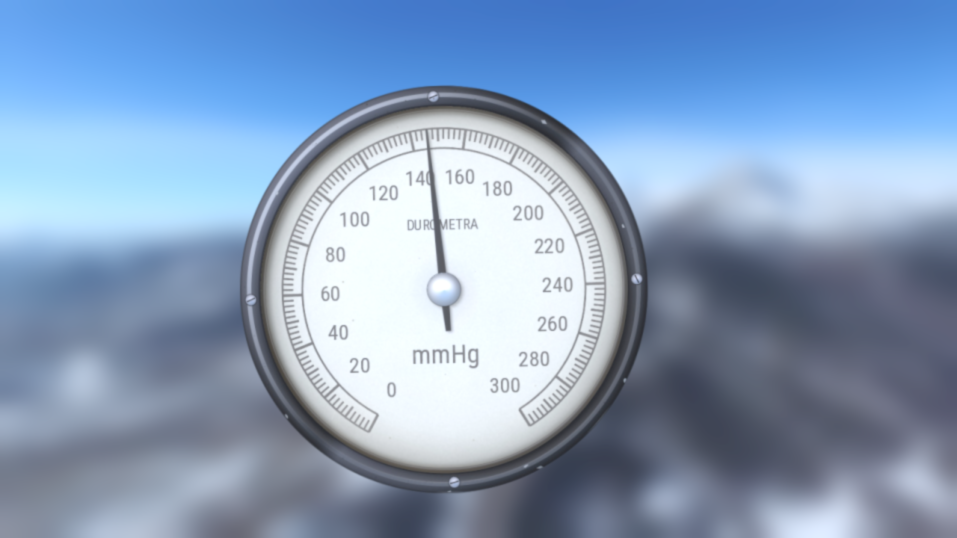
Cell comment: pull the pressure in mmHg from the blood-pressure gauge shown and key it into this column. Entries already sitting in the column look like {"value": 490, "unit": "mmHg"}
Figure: {"value": 146, "unit": "mmHg"}
